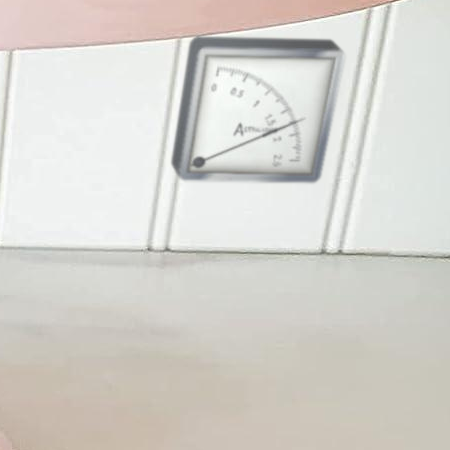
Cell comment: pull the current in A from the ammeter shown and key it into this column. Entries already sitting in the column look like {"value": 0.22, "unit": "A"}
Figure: {"value": 1.75, "unit": "A"}
